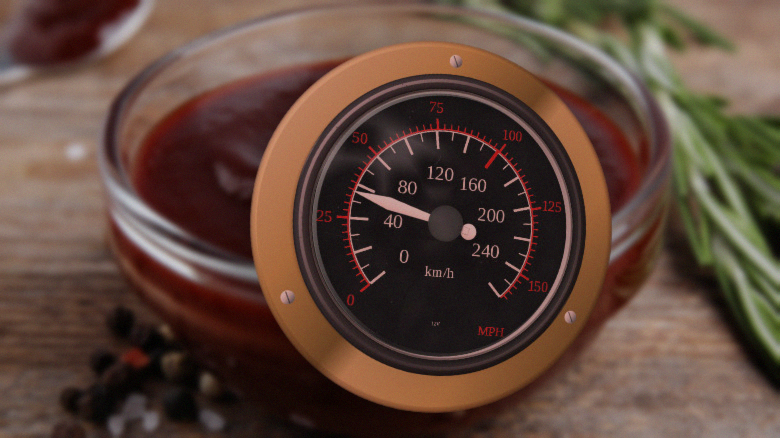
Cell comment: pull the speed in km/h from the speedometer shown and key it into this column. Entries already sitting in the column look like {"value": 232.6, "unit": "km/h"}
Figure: {"value": 55, "unit": "km/h"}
